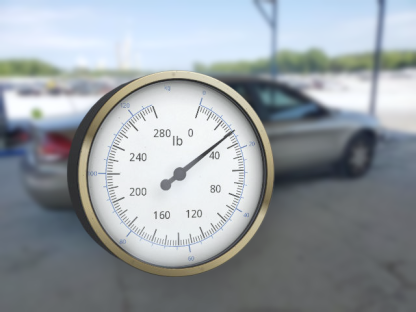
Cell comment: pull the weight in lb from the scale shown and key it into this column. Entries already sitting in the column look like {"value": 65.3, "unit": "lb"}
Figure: {"value": 30, "unit": "lb"}
